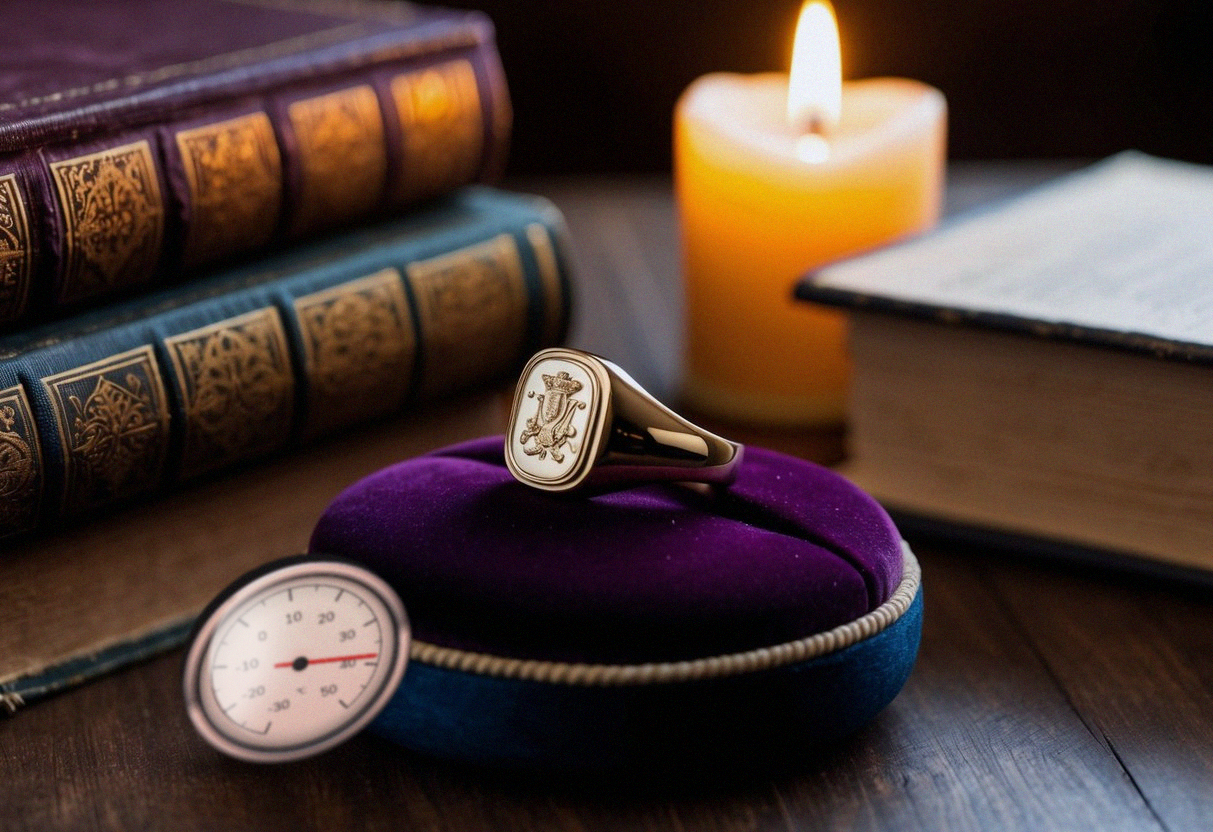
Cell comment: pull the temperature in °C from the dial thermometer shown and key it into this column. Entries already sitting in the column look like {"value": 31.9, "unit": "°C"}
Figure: {"value": 37.5, "unit": "°C"}
